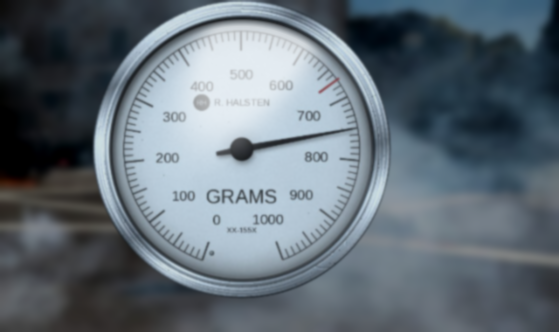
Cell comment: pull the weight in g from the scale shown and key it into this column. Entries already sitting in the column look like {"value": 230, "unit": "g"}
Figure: {"value": 750, "unit": "g"}
